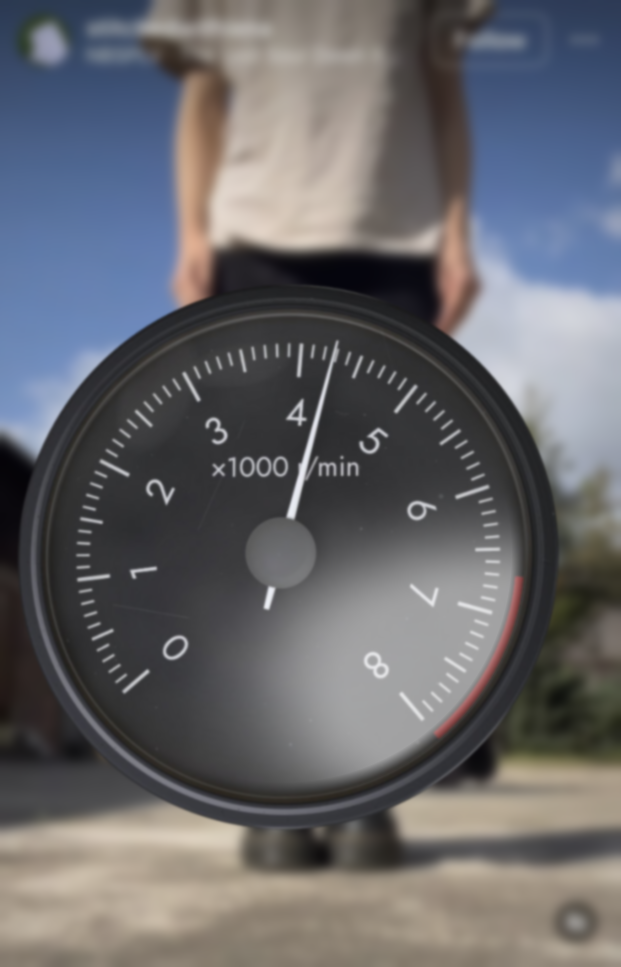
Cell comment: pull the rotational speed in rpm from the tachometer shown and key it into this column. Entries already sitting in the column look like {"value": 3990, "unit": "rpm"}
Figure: {"value": 4300, "unit": "rpm"}
